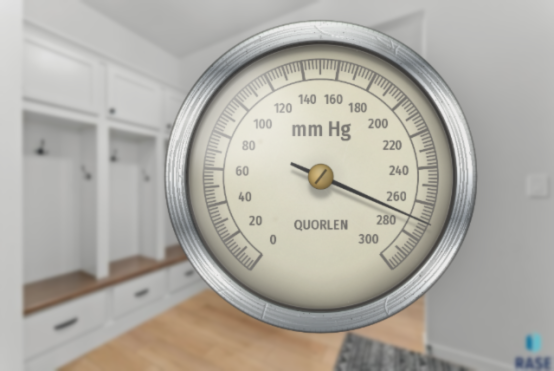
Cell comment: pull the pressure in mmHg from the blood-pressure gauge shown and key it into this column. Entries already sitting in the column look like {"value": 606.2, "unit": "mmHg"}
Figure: {"value": 270, "unit": "mmHg"}
